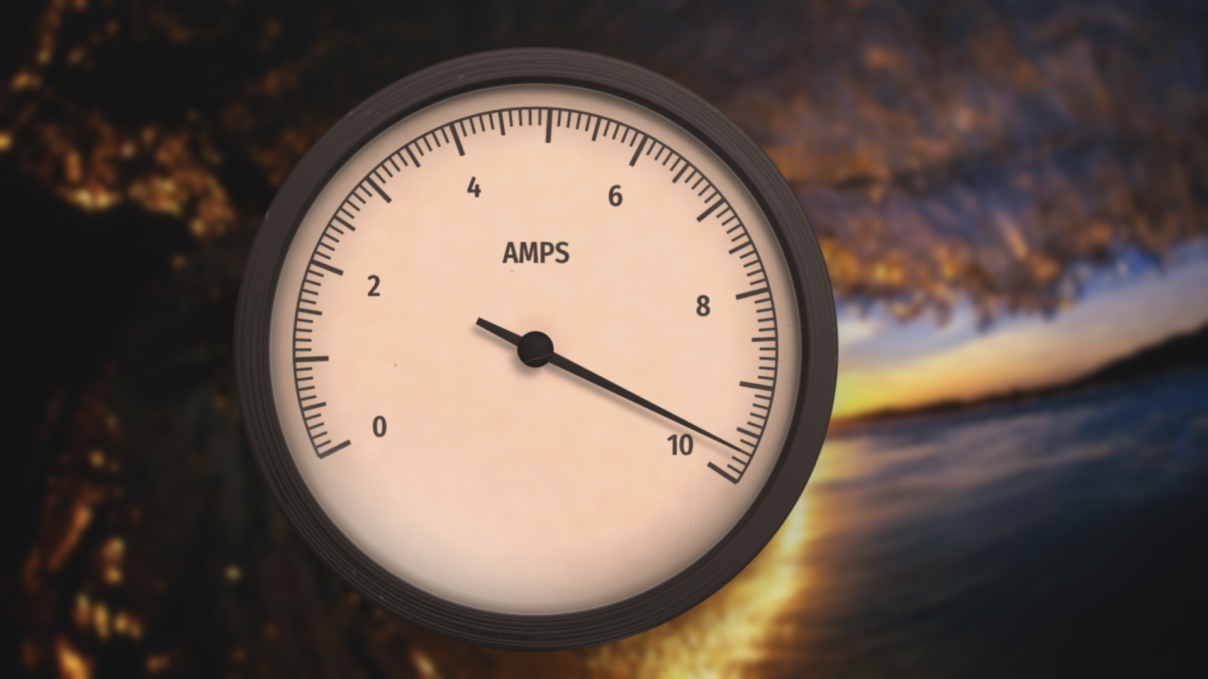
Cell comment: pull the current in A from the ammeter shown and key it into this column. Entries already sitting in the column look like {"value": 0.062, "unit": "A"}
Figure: {"value": 9.7, "unit": "A"}
